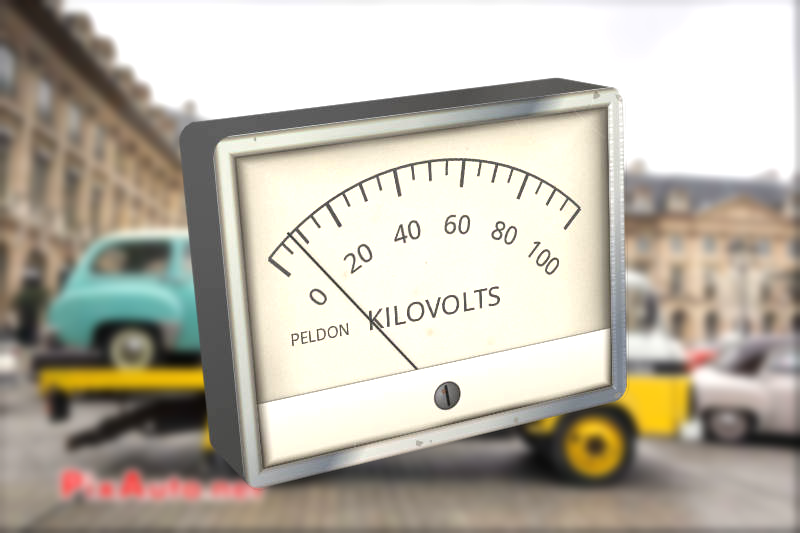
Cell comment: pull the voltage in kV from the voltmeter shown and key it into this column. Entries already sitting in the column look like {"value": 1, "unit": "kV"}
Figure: {"value": 7.5, "unit": "kV"}
